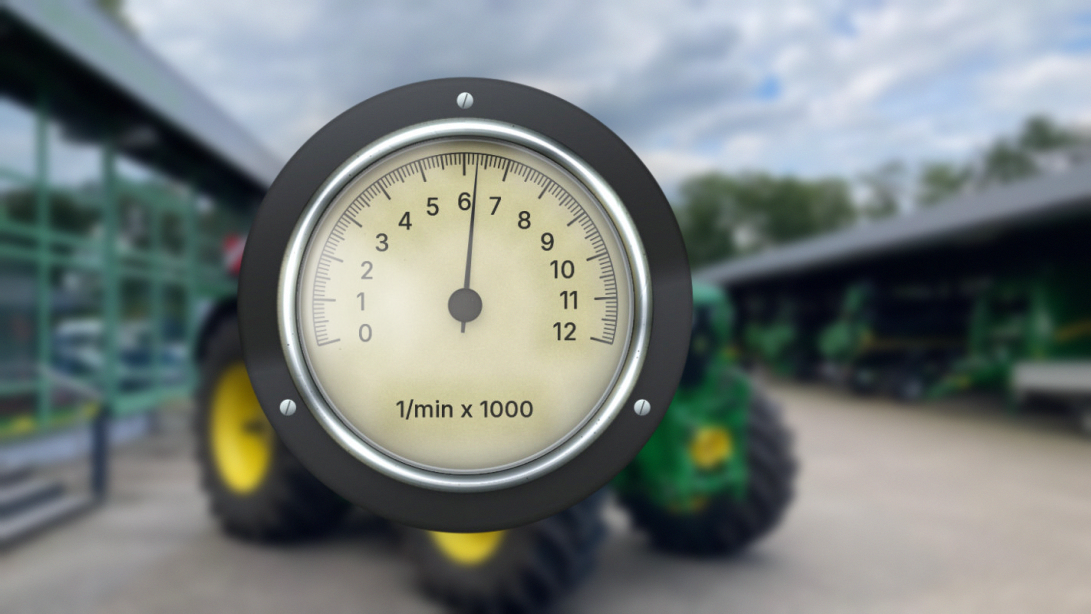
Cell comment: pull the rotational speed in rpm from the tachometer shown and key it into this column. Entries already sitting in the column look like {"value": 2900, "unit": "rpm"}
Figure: {"value": 6300, "unit": "rpm"}
